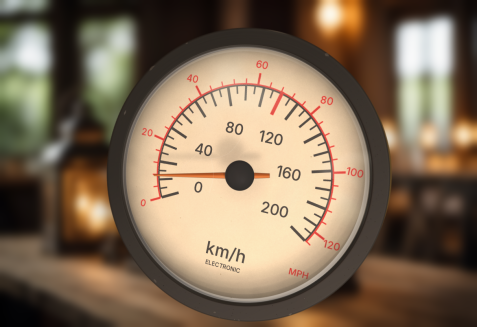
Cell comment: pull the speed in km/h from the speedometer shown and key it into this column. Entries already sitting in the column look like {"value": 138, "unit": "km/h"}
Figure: {"value": 12.5, "unit": "km/h"}
